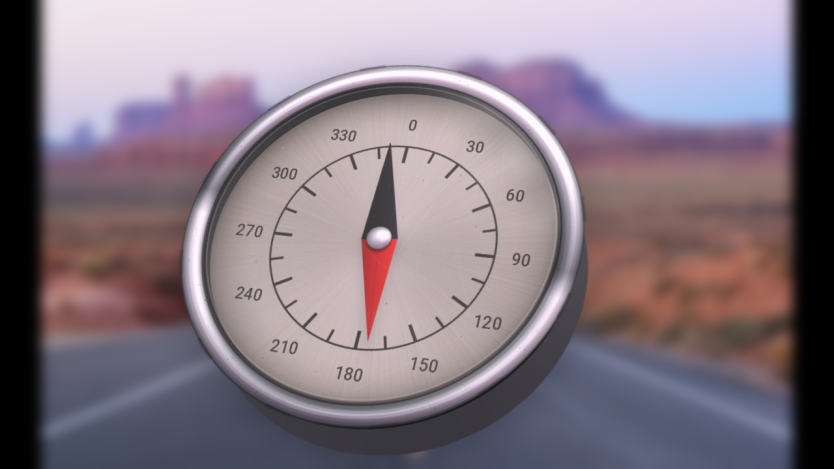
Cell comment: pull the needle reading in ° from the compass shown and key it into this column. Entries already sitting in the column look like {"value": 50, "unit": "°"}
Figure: {"value": 172.5, "unit": "°"}
